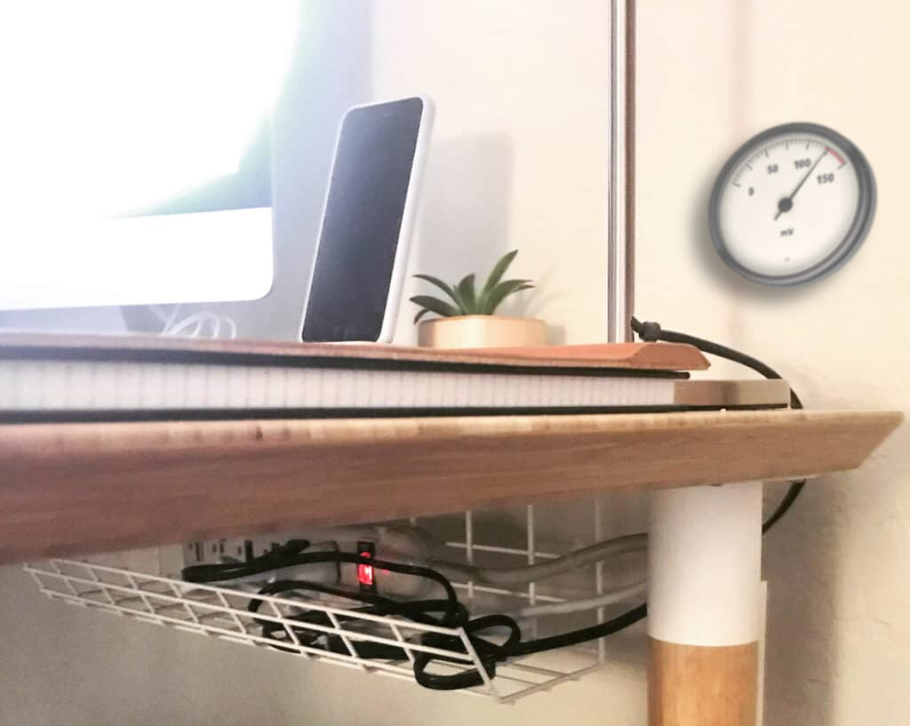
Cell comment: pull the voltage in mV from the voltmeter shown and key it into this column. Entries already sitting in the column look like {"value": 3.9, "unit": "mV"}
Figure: {"value": 125, "unit": "mV"}
